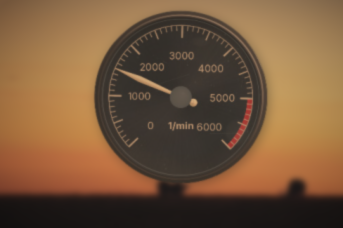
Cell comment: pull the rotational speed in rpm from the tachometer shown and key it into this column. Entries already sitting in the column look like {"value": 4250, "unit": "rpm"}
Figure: {"value": 1500, "unit": "rpm"}
